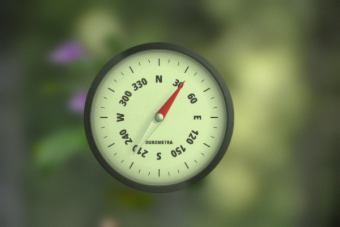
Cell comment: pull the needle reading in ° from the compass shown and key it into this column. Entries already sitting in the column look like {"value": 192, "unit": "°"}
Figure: {"value": 35, "unit": "°"}
